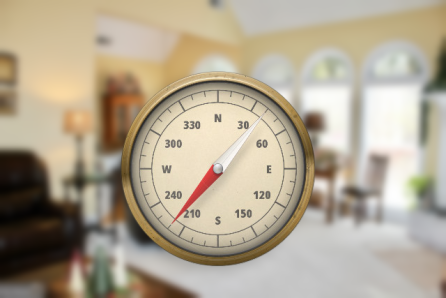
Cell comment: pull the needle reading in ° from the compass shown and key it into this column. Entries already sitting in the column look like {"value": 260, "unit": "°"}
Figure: {"value": 220, "unit": "°"}
